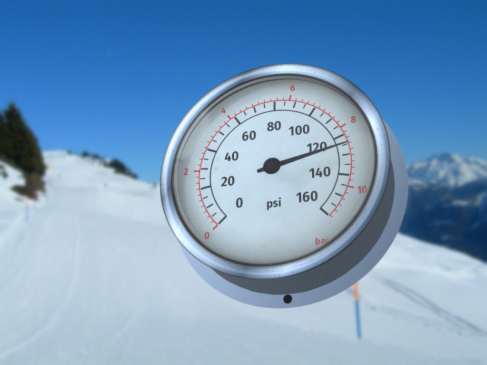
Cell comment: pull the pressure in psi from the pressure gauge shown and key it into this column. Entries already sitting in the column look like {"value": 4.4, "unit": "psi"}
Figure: {"value": 125, "unit": "psi"}
